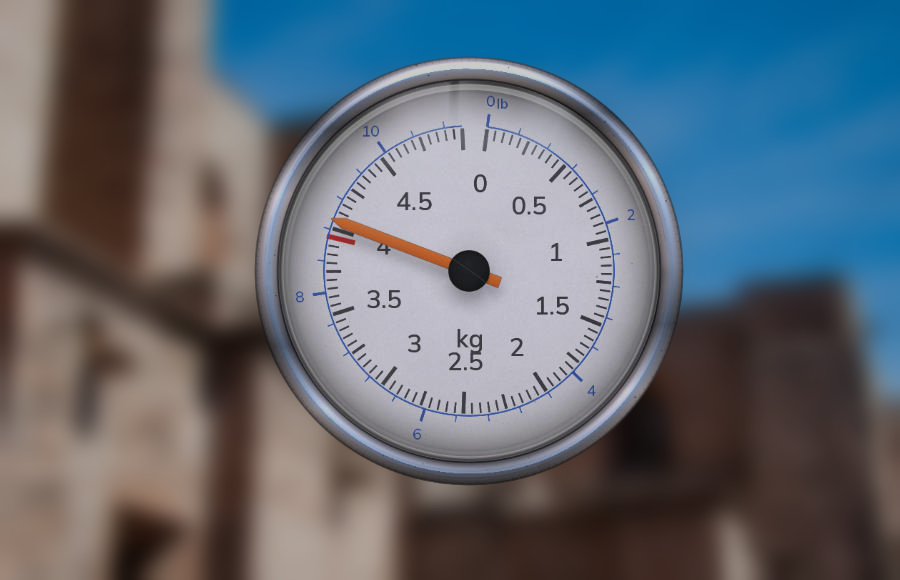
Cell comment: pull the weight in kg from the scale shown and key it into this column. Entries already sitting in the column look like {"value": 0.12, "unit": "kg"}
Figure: {"value": 4.05, "unit": "kg"}
